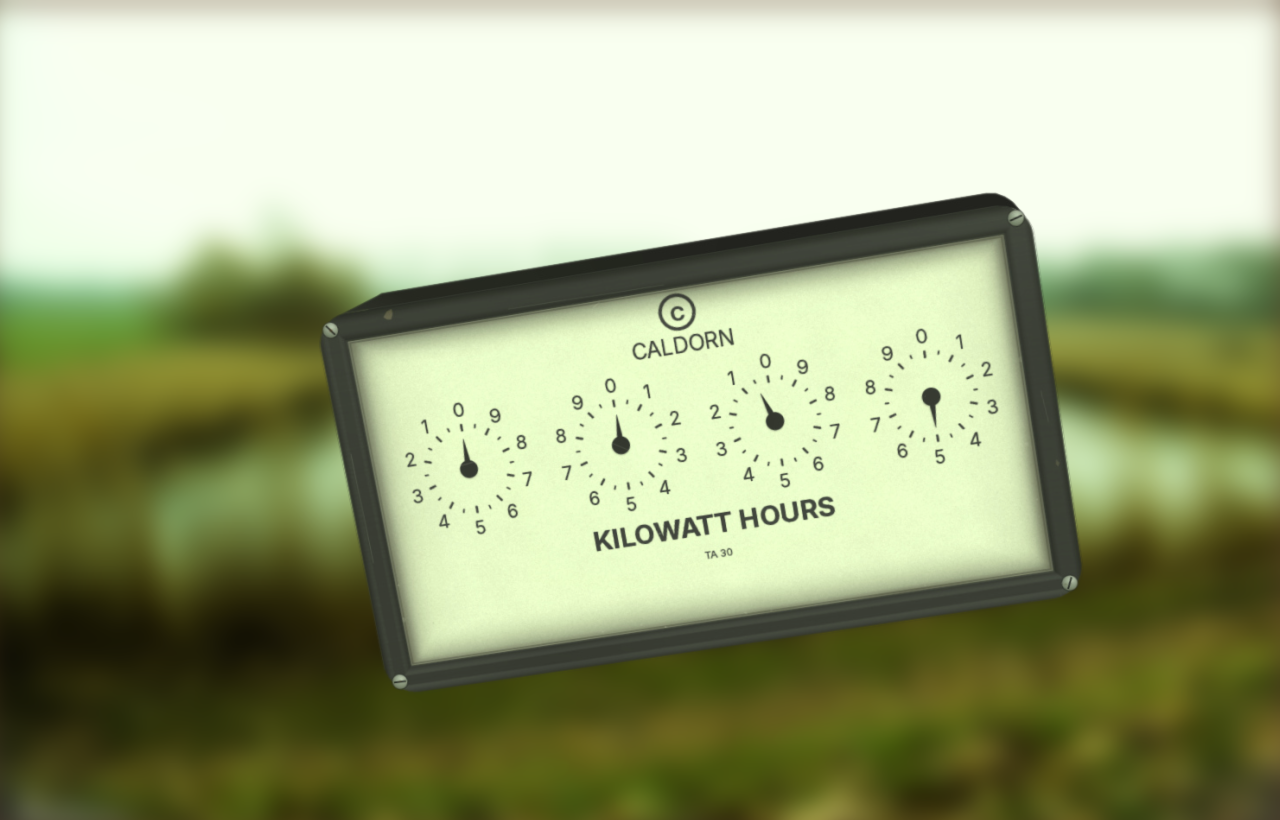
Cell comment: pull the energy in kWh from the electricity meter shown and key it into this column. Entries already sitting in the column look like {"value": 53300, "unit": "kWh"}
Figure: {"value": 5, "unit": "kWh"}
